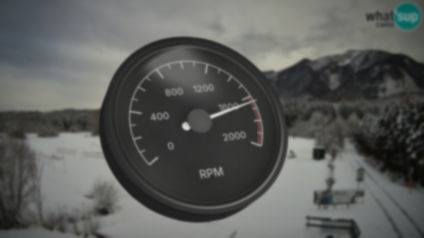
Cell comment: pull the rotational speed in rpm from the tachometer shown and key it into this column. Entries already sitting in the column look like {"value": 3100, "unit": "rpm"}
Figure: {"value": 1650, "unit": "rpm"}
